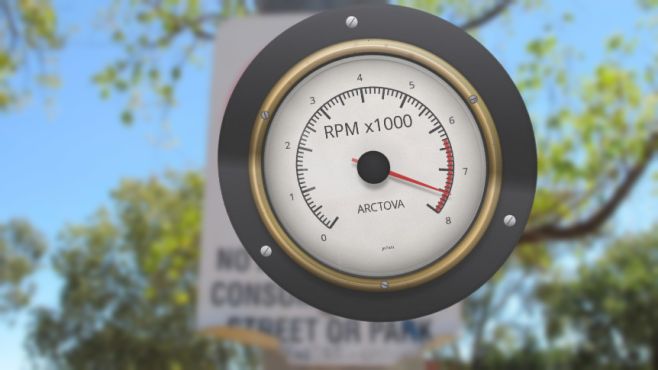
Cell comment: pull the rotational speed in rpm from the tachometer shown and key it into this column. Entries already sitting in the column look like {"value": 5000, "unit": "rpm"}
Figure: {"value": 7500, "unit": "rpm"}
